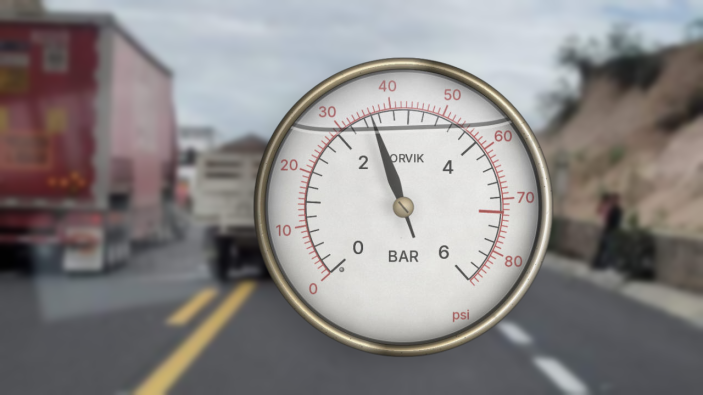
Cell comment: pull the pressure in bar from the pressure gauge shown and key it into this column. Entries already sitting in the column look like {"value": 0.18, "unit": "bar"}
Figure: {"value": 2.5, "unit": "bar"}
